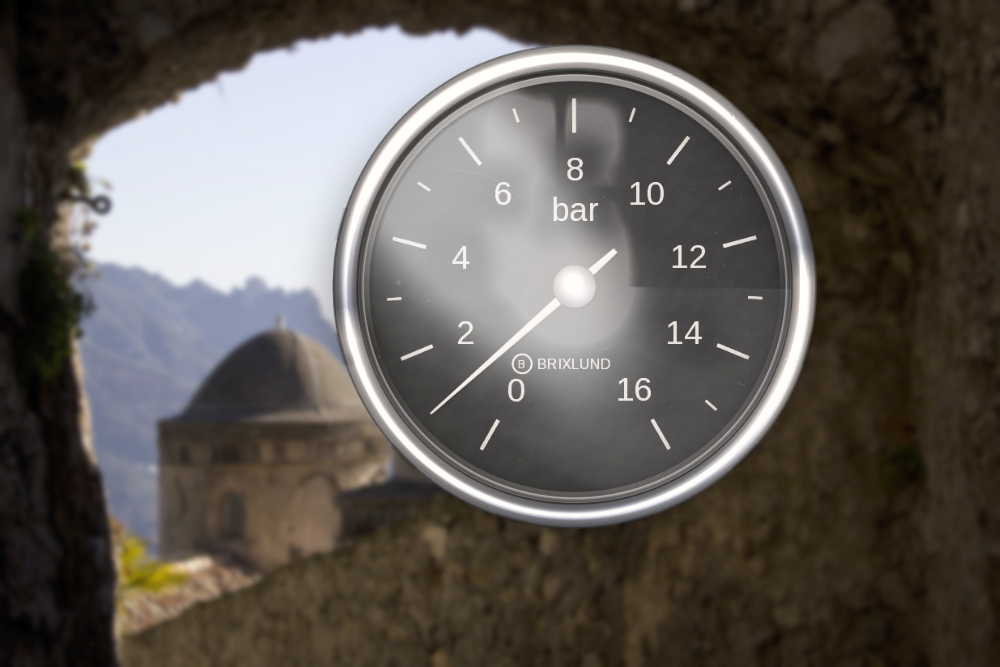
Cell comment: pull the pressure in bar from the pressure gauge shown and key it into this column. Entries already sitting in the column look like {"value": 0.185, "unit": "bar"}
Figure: {"value": 1, "unit": "bar"}
